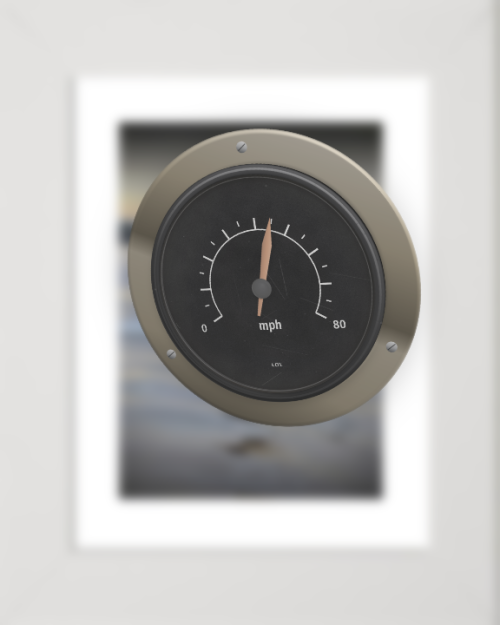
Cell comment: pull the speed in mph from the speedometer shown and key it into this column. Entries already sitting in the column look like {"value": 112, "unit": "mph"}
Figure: {"value": 45, "unit": "mph"}
